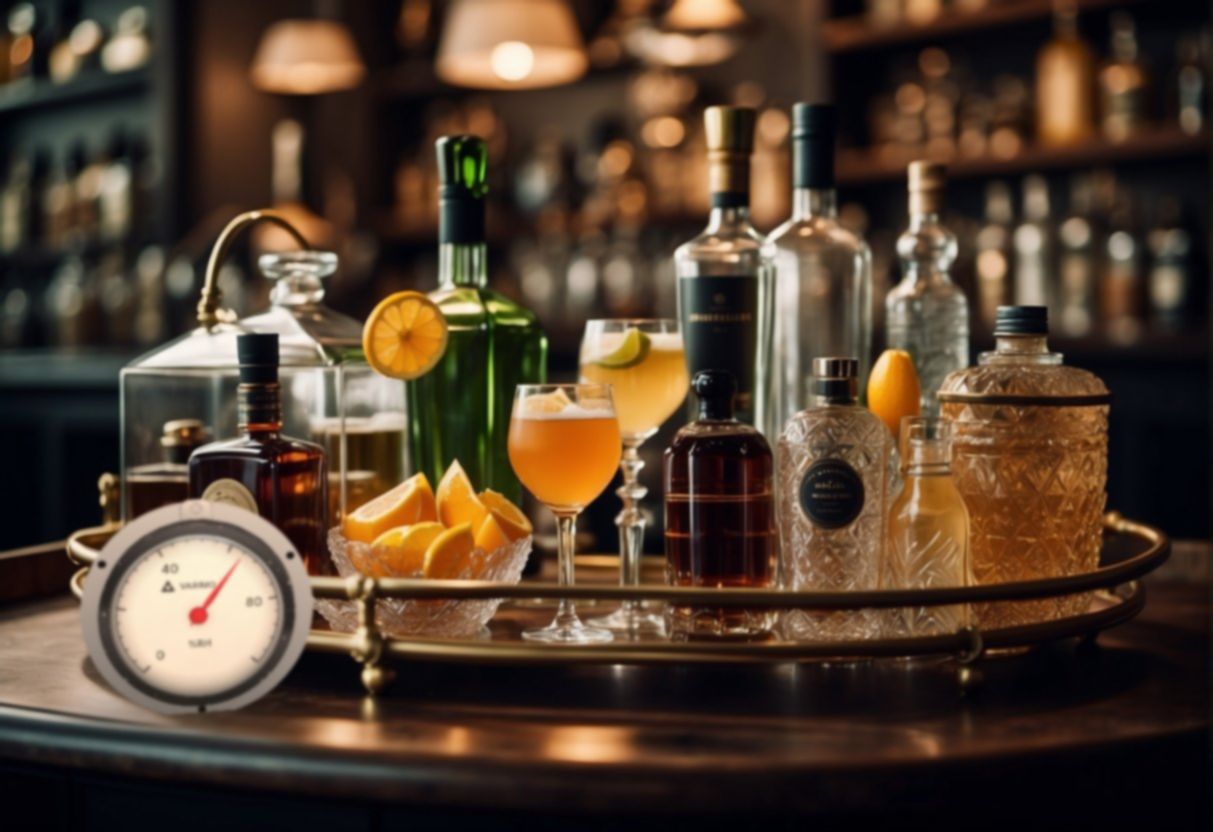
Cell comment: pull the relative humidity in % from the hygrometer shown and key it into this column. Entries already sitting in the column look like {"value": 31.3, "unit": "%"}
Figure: {"value": 64, "unit": "%"}
